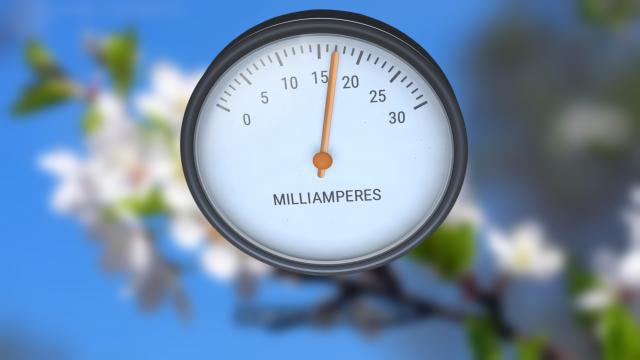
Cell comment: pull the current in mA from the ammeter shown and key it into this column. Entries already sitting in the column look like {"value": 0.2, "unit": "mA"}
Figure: {"value": 17, "unit": "mA"}
